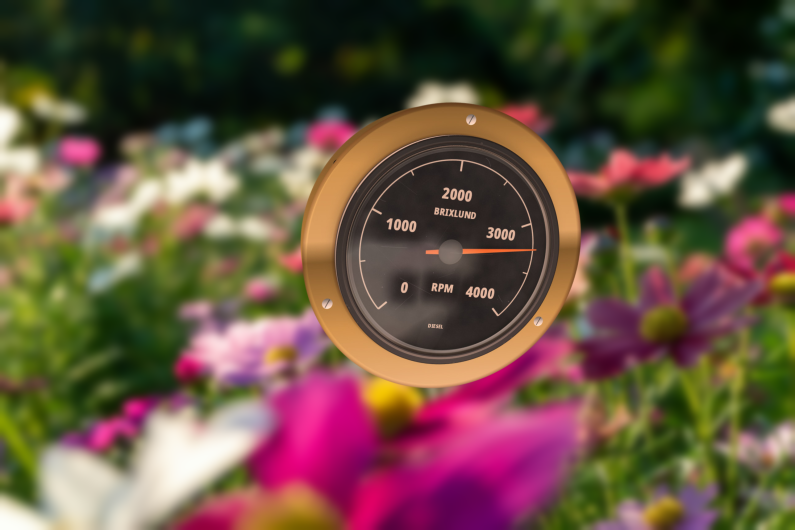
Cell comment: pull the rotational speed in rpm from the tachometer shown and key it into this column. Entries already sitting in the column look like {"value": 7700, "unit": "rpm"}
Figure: {"value": 3250, "unit": "rpm"}
